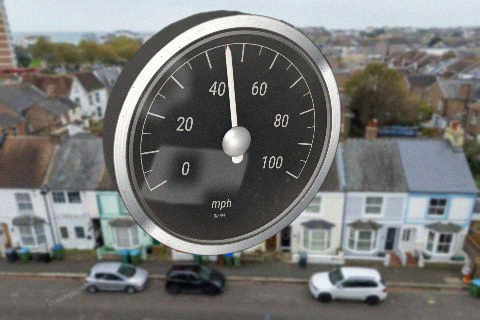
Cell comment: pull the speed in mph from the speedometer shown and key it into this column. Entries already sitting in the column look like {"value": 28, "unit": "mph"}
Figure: {"value": 45, "unit": "mph"}
